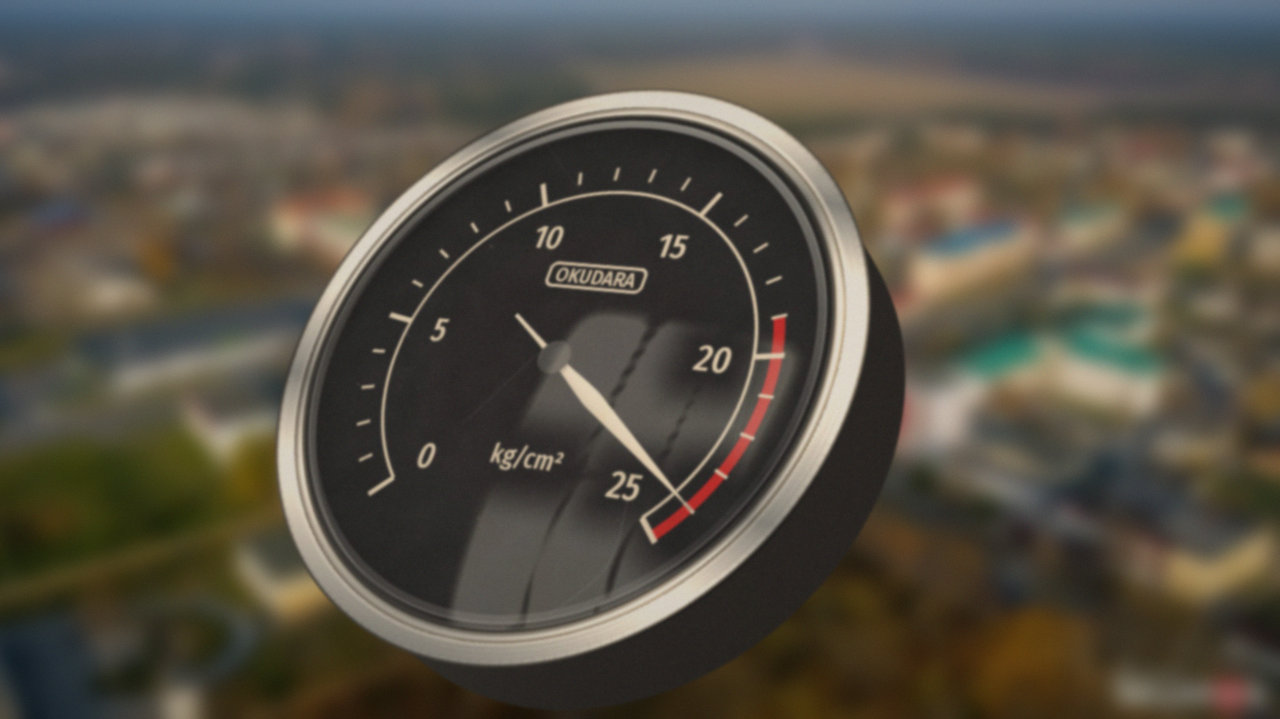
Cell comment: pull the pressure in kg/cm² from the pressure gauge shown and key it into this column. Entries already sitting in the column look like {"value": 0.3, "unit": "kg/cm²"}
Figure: {"value": 24, "unit": "kg/cm²"}
